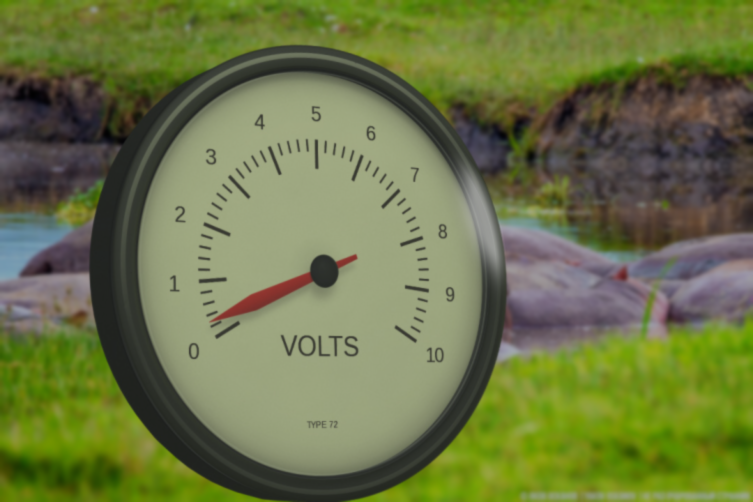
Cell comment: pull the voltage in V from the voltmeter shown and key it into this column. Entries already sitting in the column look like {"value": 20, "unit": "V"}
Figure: {"value": 0.3, "unit": "V"}
